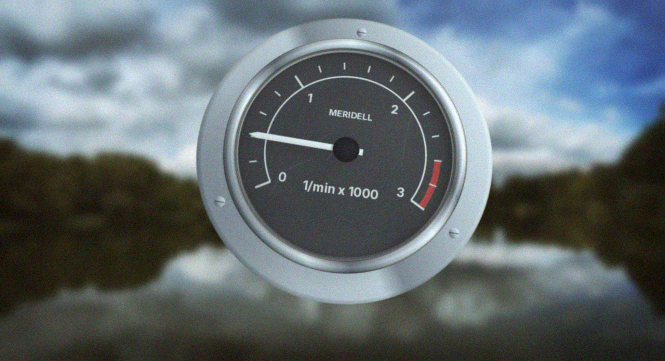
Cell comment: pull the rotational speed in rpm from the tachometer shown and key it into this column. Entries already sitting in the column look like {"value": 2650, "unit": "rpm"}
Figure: {"value": 400, "unit": "rpm"}
